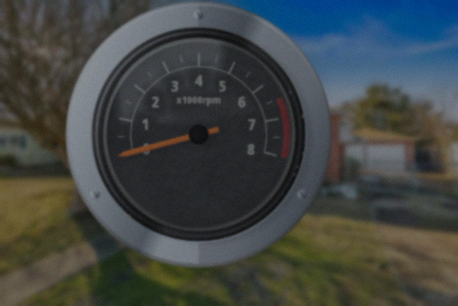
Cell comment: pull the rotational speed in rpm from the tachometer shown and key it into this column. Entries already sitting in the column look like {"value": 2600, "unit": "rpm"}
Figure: {"value": 0, "unit": "rpm"}
